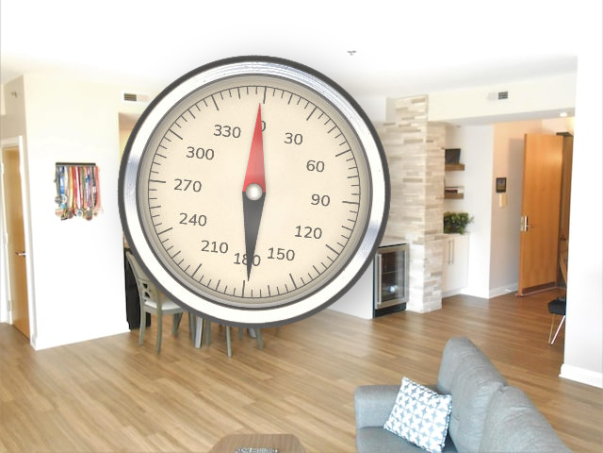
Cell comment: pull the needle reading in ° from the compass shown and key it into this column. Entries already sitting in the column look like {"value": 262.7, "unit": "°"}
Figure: {"value": 357.5, "unit": "°"}
